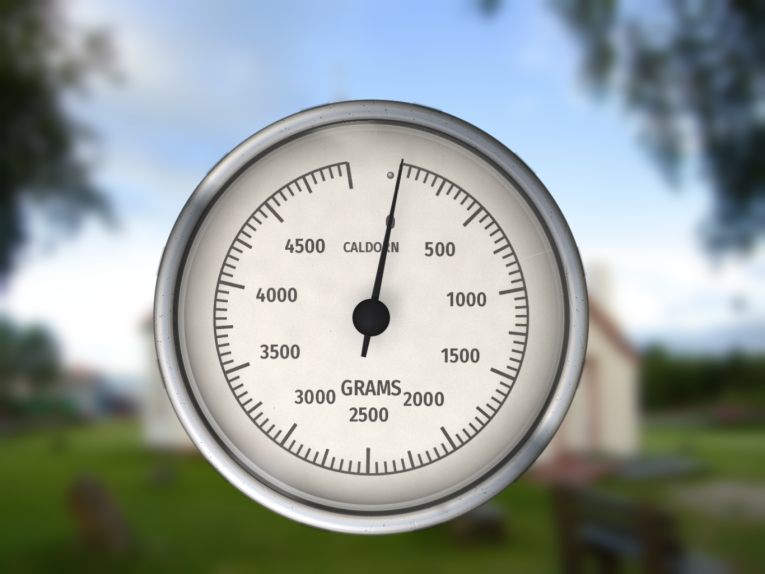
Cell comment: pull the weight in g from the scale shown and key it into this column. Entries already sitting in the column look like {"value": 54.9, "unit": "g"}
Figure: {"value": 0, "unit": "g"}
